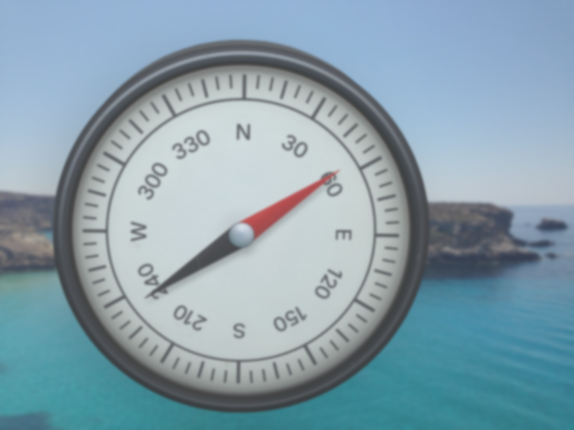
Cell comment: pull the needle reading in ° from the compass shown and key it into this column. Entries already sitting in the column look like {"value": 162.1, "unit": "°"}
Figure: {"value": 55, "unit": "°"}
